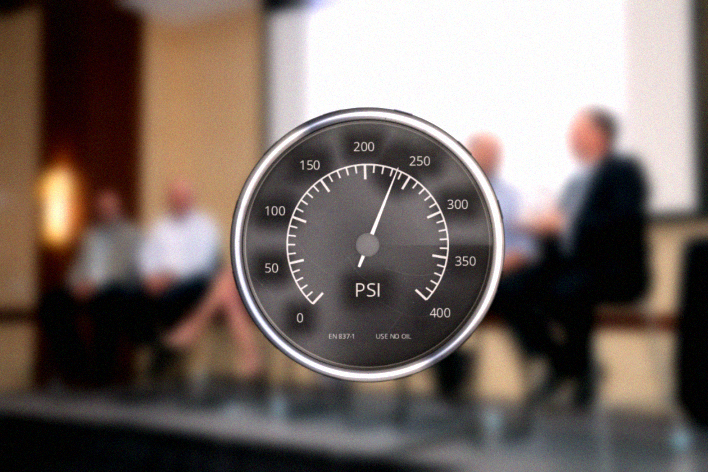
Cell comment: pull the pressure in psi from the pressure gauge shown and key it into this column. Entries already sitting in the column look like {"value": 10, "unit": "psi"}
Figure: {"value": 235, "unit": "psi"}
